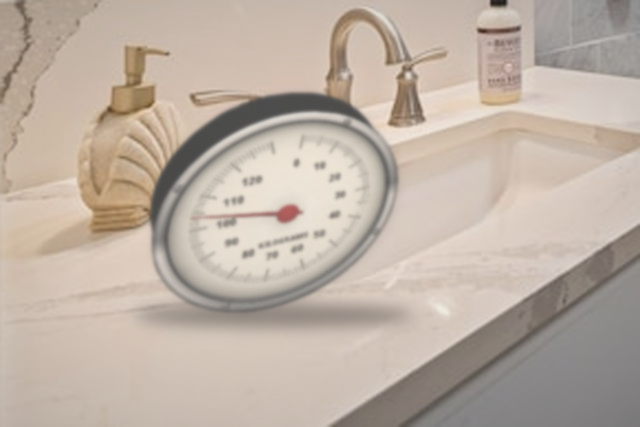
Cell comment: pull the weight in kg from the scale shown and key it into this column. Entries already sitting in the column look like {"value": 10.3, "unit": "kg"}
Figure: {"value": 105, "unit": "kg"}
